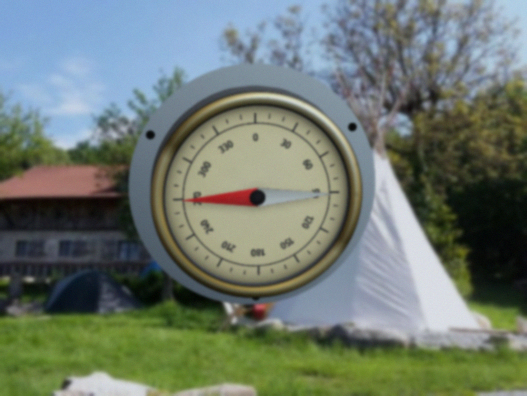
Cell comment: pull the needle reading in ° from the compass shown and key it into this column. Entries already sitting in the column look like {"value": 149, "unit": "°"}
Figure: {"value": 270, "unit": "°"}
